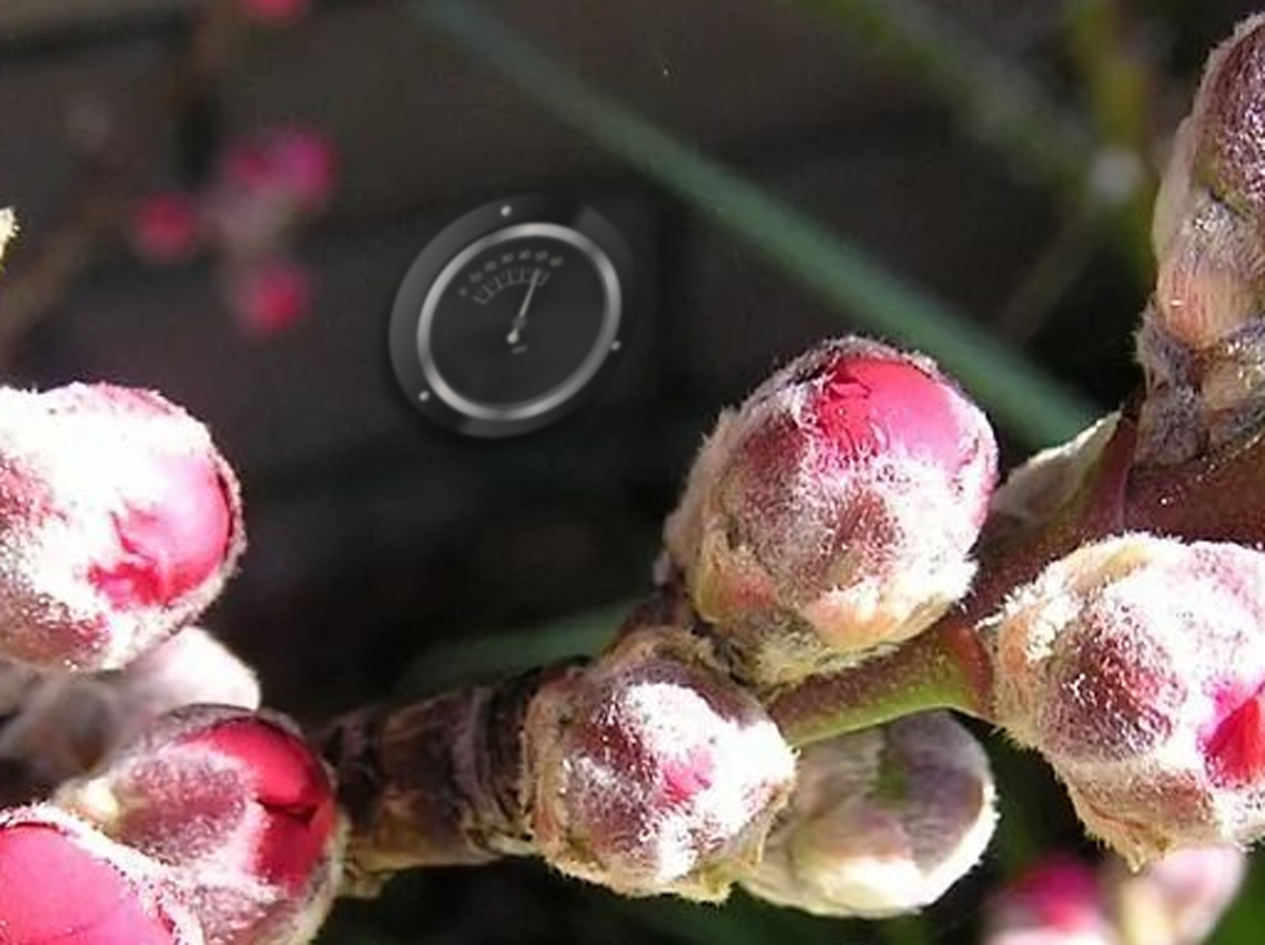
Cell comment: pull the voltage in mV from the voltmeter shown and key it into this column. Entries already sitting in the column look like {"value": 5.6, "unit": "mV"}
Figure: {"value": 50, "unit": "mV"}
